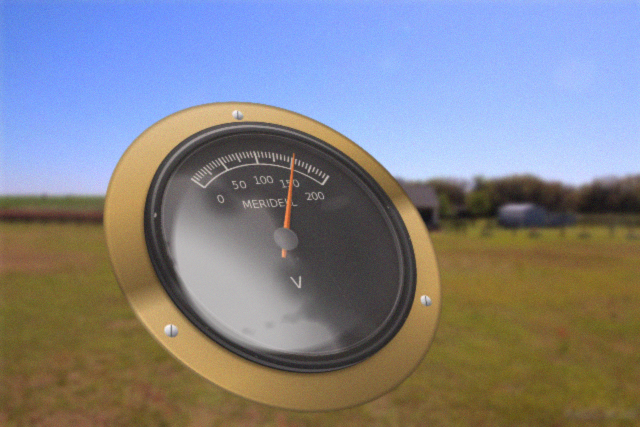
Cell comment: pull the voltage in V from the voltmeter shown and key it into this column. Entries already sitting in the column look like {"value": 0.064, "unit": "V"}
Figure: {"value": 150, "unit": "V"}
